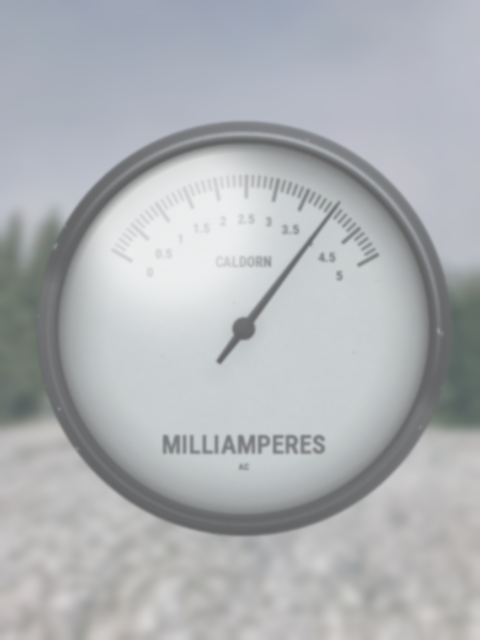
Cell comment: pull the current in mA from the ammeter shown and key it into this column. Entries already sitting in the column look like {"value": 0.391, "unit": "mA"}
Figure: {"value": 4, "unit": "mA"}
